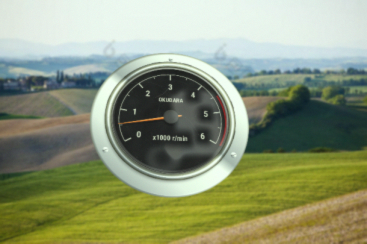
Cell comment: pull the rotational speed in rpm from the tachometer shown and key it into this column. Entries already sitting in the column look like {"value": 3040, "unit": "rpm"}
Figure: {"value": 500, "unit": "rpm"}
